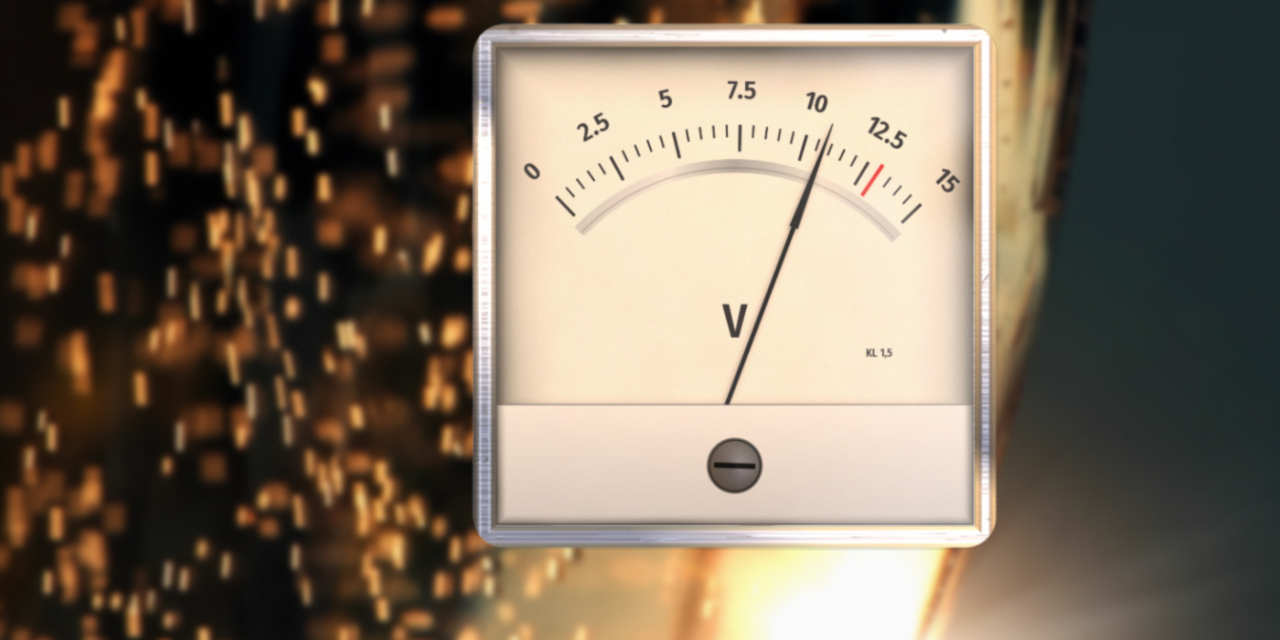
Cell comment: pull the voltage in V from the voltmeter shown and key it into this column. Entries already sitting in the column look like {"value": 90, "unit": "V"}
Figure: {"value": 10.75, "unit": "V"}
